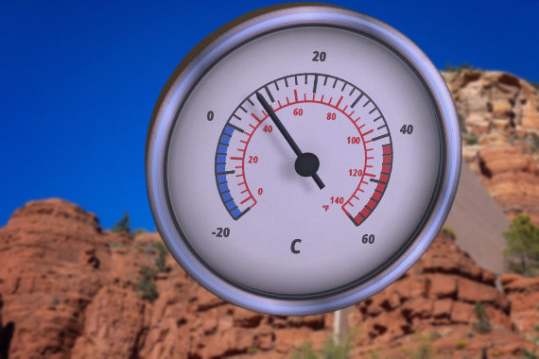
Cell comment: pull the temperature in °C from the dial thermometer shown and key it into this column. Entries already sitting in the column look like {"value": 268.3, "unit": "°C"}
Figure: {"value": 8, "unit": "°C"}
